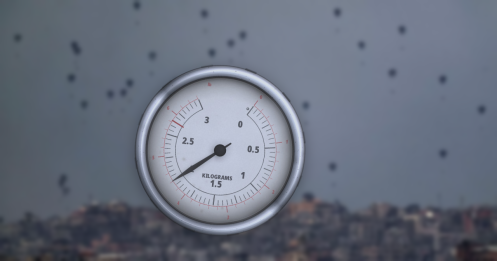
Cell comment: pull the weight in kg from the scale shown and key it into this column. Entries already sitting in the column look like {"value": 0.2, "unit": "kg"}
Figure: {"value": 2, "unit": "kg"}
